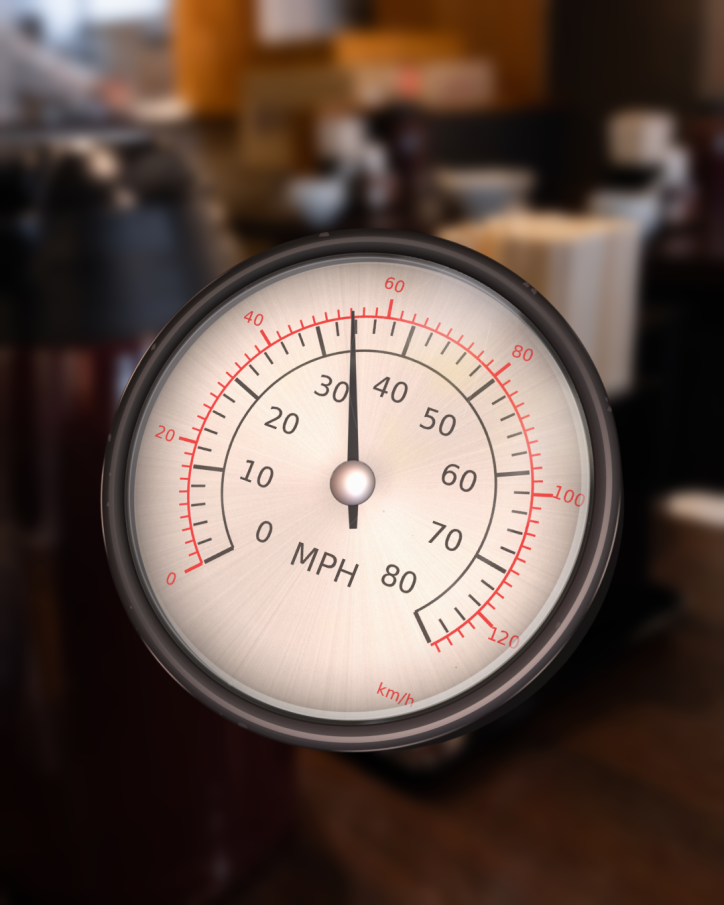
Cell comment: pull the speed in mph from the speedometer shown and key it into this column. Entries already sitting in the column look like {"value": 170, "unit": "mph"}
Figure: {"value": 34, "unit": "mph"}
